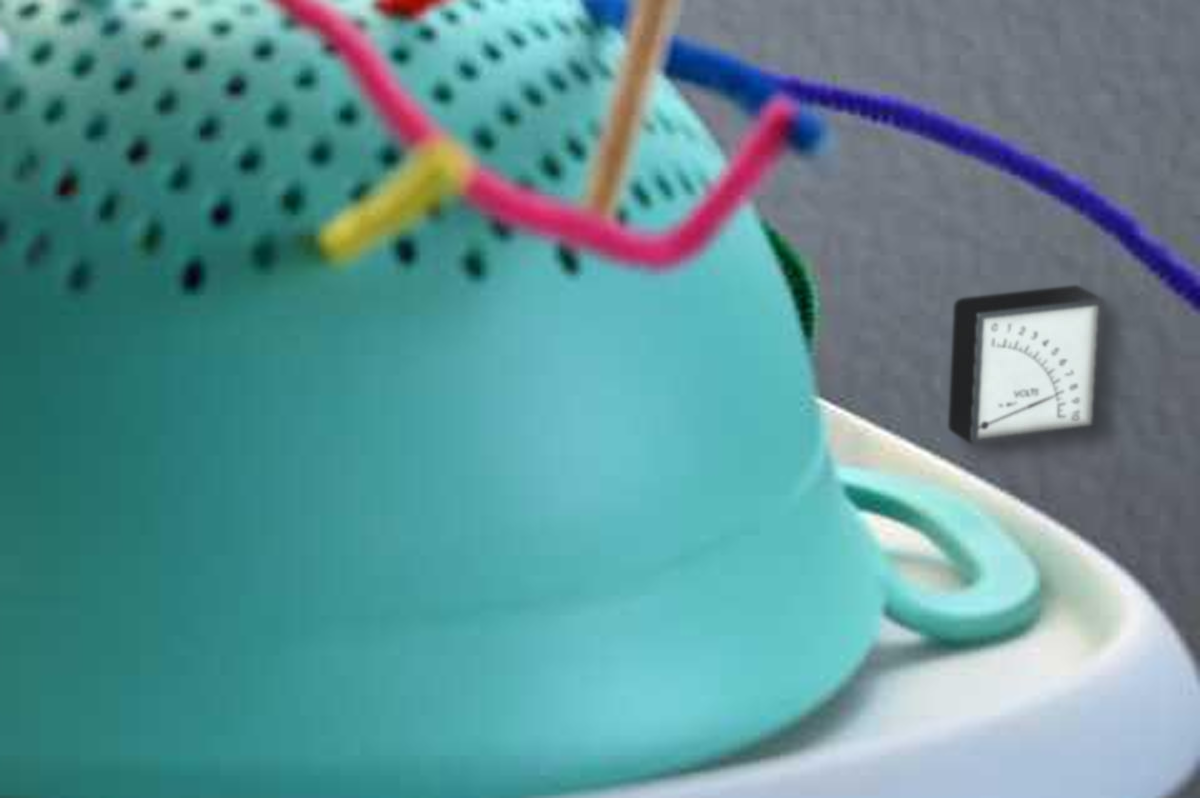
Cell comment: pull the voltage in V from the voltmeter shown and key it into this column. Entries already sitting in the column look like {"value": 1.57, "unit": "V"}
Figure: {"value": 8, "unit": "V"}
